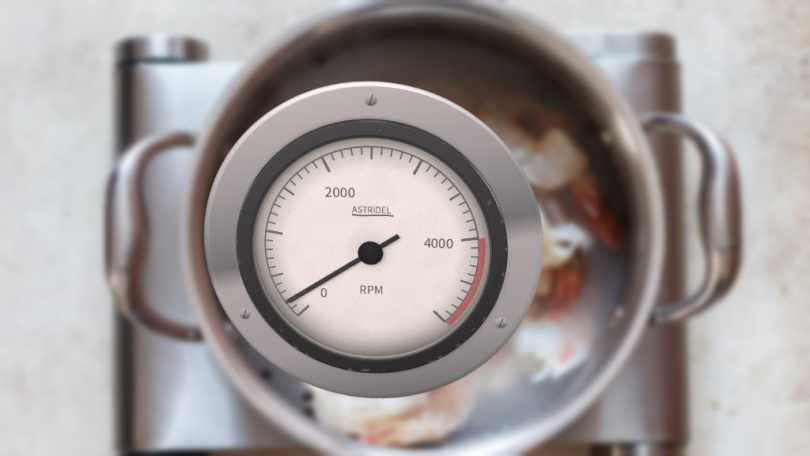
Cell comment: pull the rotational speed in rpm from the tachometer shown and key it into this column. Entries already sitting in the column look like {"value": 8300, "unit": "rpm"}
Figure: {"value": 200, "unit": "rpm"}
